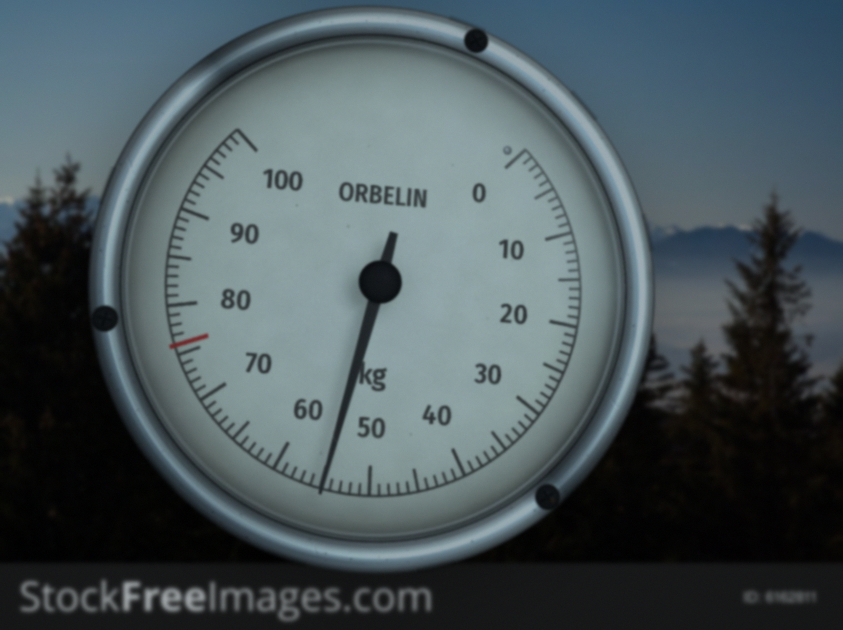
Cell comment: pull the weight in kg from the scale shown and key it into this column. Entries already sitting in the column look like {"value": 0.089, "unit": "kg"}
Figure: {"value": 55, "unit": "kg"}
